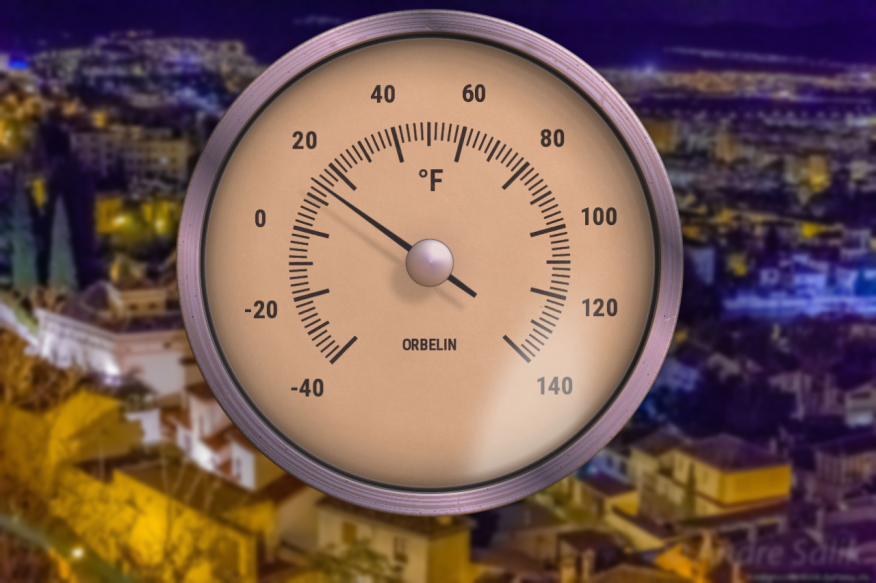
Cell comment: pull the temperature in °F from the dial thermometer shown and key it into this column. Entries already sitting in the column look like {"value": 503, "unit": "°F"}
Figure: {"value": 14, "unit": "°F"}
